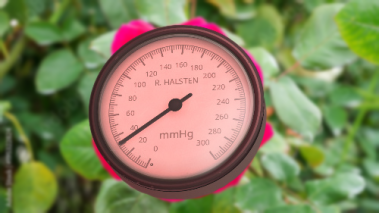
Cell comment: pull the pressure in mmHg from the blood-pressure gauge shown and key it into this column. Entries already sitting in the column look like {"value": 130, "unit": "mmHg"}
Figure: {"value": 30, "unit": "mmHg"}
